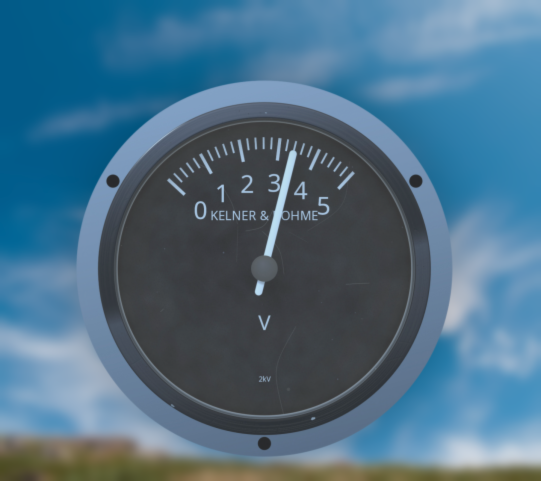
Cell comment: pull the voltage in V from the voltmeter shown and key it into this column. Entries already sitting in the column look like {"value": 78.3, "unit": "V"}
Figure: {"value": 3.4, "unit": "V"}
